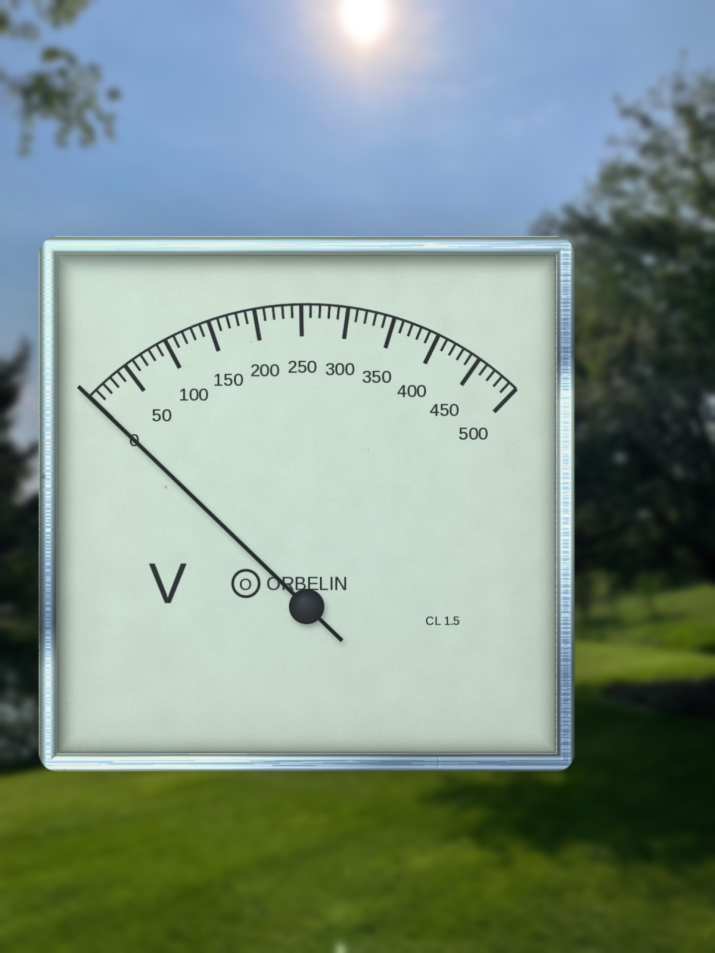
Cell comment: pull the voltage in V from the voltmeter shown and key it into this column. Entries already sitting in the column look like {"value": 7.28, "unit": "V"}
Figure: {"value": 0, "unit": "V"}
